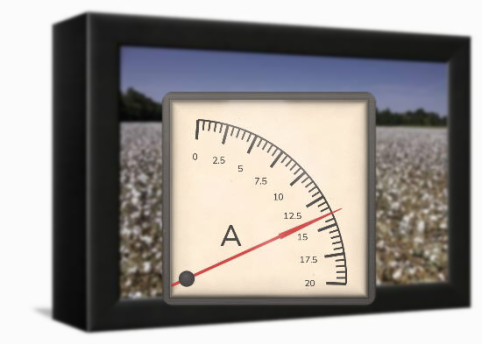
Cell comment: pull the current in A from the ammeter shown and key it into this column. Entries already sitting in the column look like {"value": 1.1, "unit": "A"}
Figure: {"value": 14, "unit": "A"}
